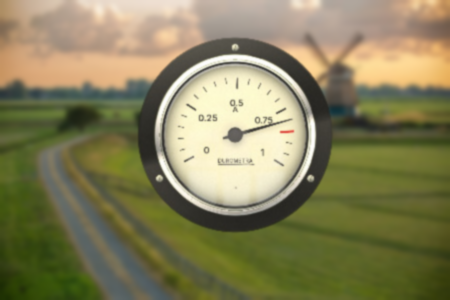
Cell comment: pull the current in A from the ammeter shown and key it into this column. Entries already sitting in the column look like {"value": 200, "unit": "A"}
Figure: {"value": 0.8, "unit": "A"}
